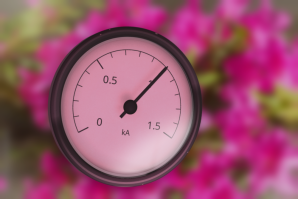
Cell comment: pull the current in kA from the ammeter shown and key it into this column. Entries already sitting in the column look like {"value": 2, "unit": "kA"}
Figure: {"value": 1, "unit": "kA"}
